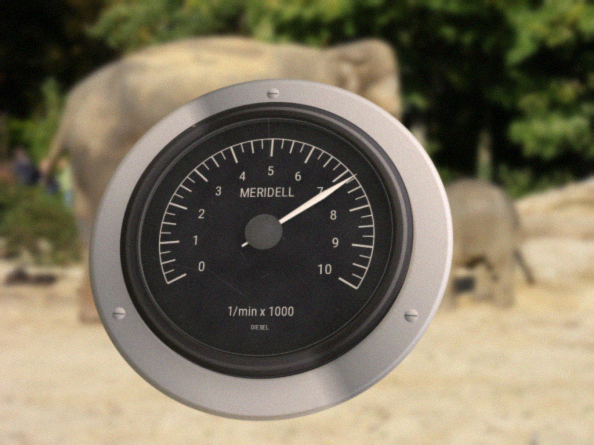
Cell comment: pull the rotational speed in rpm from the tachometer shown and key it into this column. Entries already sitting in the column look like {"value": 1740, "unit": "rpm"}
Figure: {"value": 7250, "unit": "rpm"}
